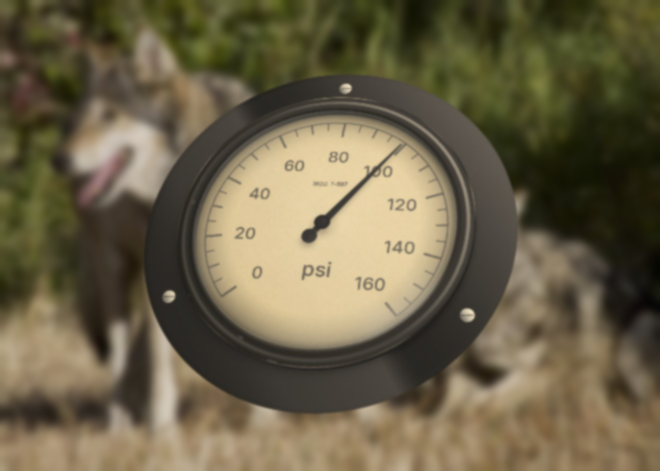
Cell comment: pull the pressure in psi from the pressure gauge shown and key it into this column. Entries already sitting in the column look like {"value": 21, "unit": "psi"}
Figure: {"value": 100, "unit": "psi"}
